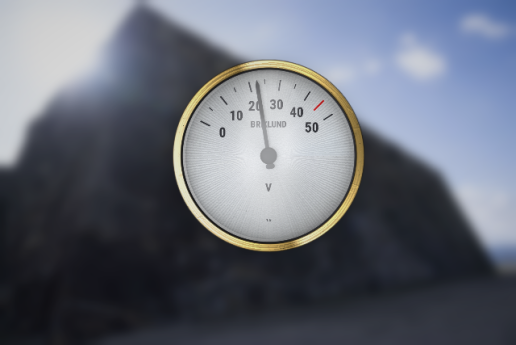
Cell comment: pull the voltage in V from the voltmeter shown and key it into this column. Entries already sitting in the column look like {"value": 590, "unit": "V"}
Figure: {"value": 22.5, "unit": "V"}
